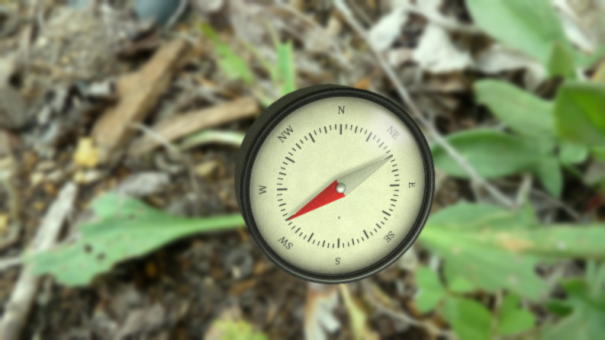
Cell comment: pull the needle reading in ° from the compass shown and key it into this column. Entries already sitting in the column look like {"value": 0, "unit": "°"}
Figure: {"value": 240, "unit": "°"}
